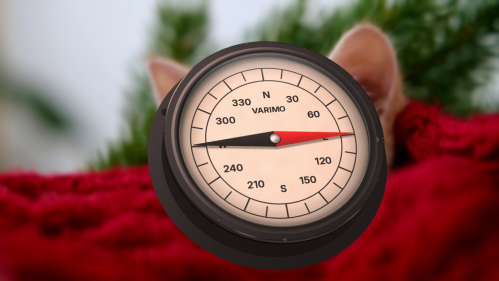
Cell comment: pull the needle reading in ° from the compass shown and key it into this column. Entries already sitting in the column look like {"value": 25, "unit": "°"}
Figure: {"value": 90, "unit": "°"}
